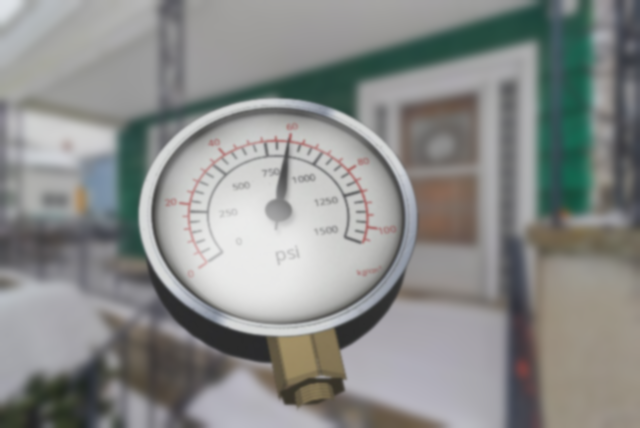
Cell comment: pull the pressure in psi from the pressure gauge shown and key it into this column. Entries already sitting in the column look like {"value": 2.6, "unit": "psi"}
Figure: {"value": 850, "unit": "psi"}
